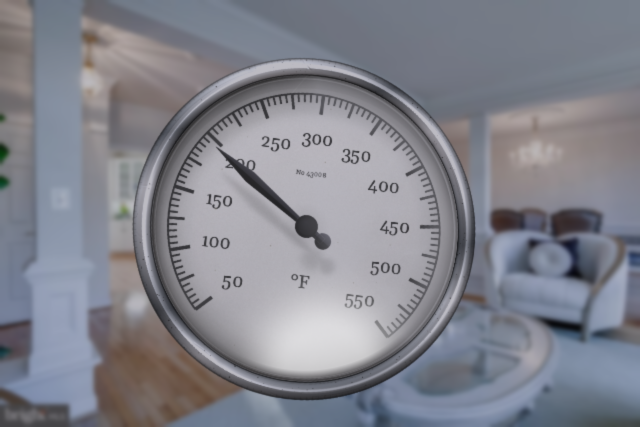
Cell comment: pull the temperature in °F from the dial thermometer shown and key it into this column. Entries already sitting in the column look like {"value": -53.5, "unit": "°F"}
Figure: {"value": 195, "unit": "°F"}
